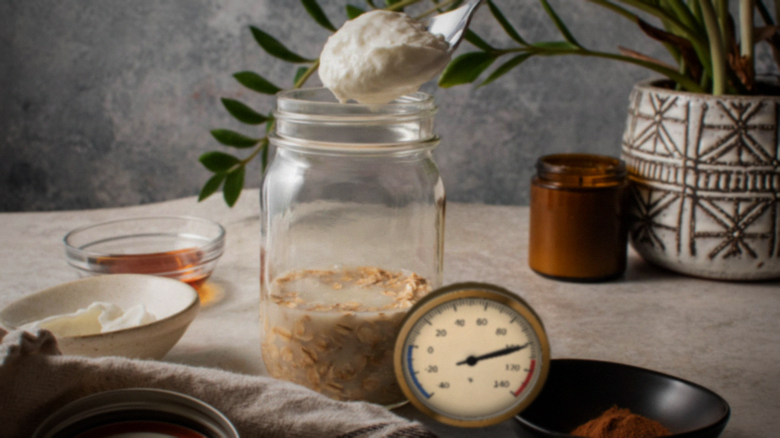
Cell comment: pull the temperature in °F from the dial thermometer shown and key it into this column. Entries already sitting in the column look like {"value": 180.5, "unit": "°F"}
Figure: {"value": 100, "unit": "°F"}
